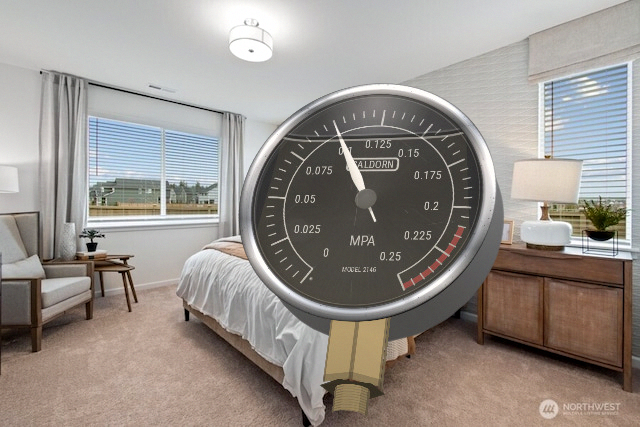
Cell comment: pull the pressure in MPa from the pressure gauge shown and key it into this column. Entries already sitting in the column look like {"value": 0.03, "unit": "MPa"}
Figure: {"value": 0.1, "unit": "MPa"}
